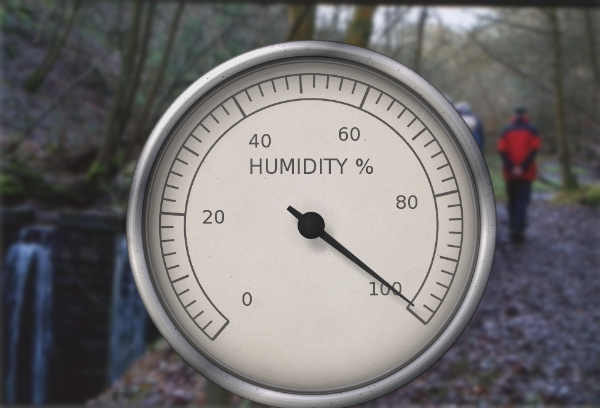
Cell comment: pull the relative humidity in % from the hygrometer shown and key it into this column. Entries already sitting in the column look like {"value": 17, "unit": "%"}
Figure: {"value": 99, "unit": "%"}
